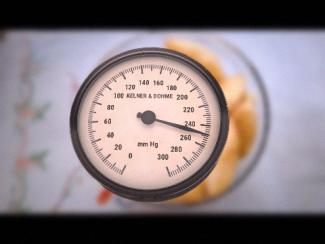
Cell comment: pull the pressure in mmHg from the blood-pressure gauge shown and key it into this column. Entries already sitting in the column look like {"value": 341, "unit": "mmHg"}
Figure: {"value": 250, "unit": "mmHg"}
